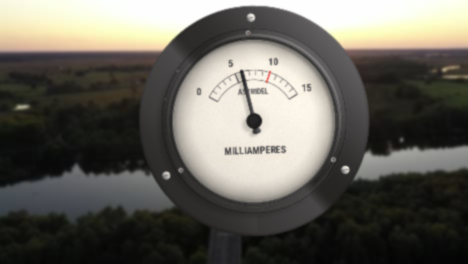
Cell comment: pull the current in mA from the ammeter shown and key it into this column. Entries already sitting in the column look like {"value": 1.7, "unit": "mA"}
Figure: {"value": 6, "unit": "mA"}
